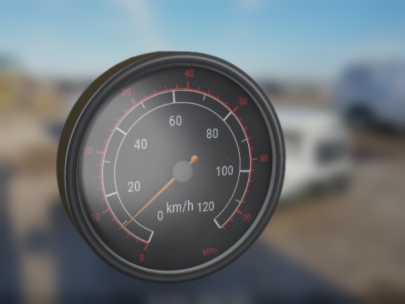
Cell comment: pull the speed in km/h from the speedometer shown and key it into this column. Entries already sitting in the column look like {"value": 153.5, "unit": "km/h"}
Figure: {"value": 10, "unit": "km/h"}
